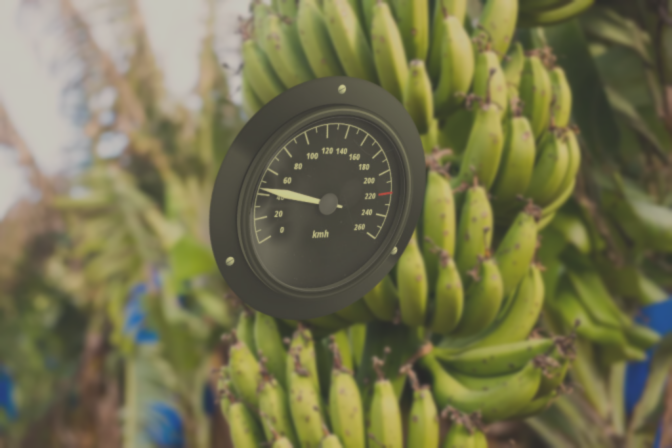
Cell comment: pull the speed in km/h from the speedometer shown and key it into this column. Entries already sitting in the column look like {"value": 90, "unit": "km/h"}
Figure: {"value": 45, "unit": "km/h"}
